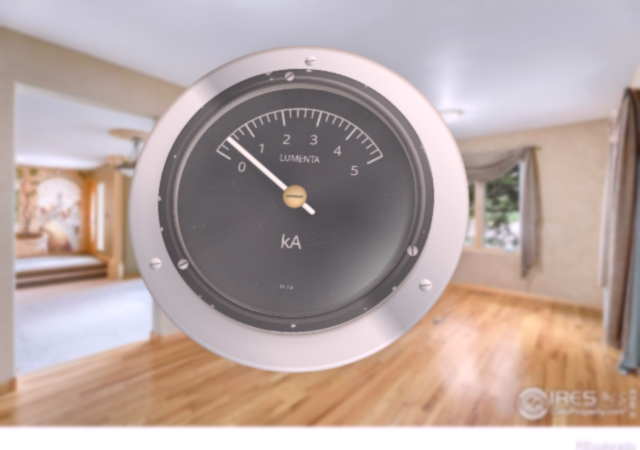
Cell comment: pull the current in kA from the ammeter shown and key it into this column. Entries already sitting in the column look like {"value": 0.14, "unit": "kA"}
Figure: {"value": 0.4, "unit": "kA"}
